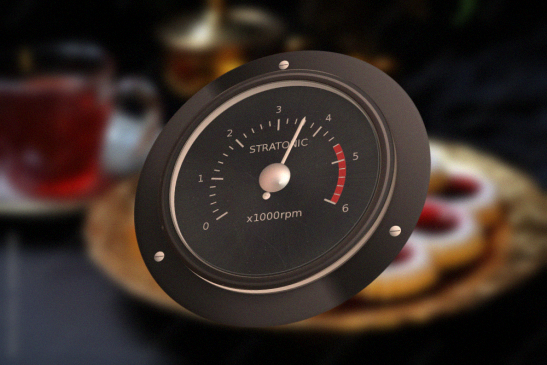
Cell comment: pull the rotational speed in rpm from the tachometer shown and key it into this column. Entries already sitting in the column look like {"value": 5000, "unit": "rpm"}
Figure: {"value": 3600, "unit": "rpm"}
